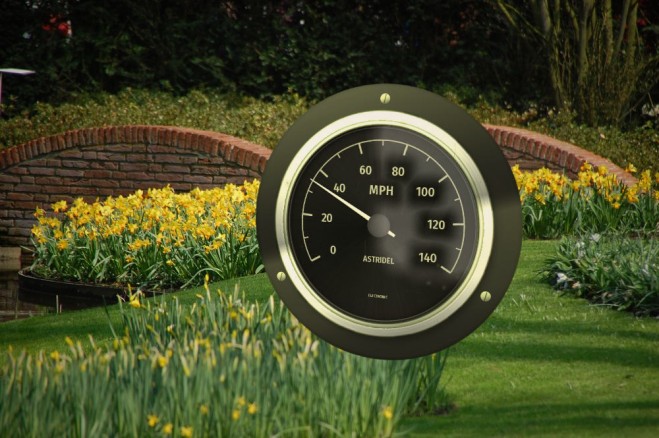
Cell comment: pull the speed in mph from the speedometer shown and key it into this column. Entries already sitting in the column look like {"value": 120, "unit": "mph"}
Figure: {"value": 35, "unit": "mph"}
